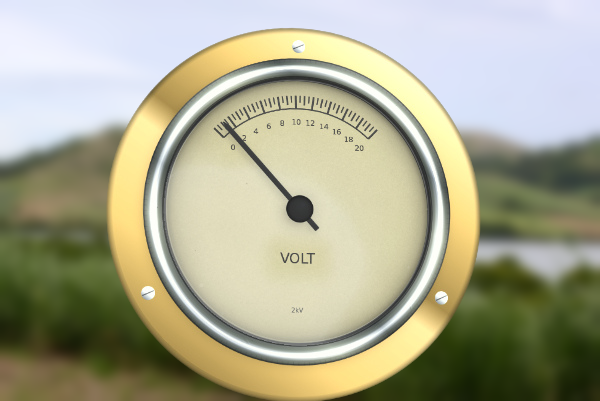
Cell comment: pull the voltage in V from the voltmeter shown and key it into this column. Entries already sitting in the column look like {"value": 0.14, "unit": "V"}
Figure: {"value": 1, "unit": "V"}
